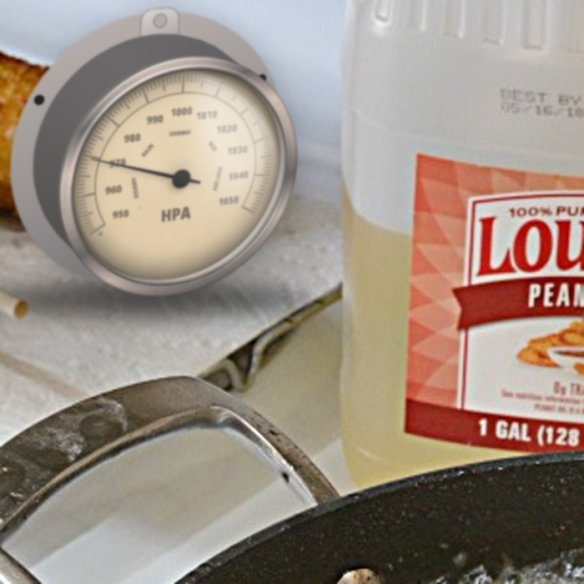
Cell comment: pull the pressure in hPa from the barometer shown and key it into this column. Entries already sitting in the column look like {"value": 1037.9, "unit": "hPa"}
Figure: {"value": 970, "unit": "hPa"}
